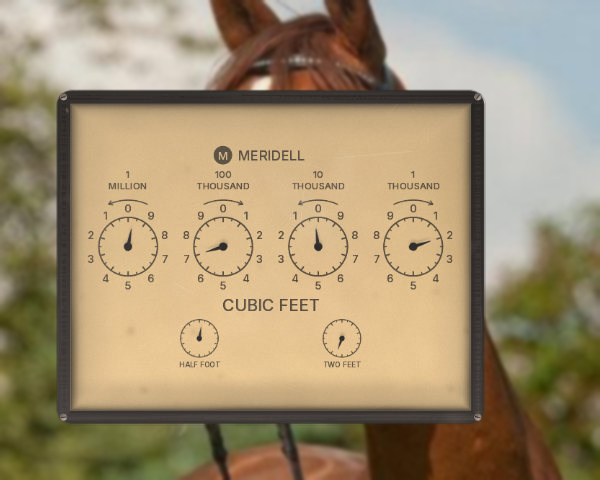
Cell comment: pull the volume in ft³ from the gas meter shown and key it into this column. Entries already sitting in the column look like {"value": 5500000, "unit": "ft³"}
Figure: {"value": 970200, "unit": "ft³"}
